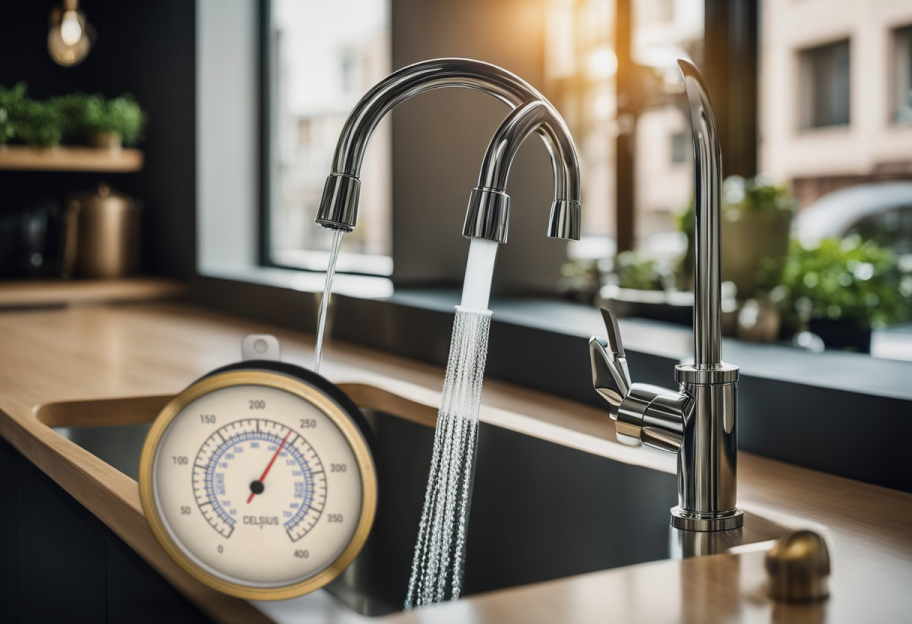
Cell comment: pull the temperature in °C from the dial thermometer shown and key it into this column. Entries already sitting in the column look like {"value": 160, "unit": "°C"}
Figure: {"value": 240, "unit": "°C"}
